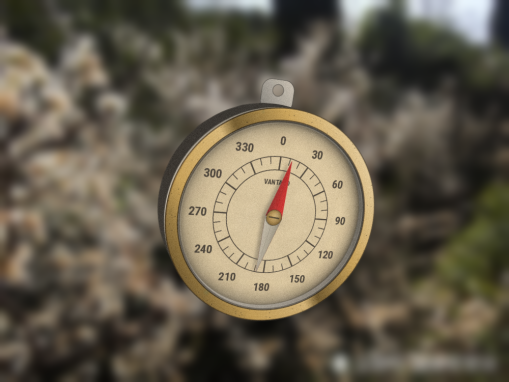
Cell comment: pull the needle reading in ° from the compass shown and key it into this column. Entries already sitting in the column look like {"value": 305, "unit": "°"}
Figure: {"value": 10, "unit": "°"}
